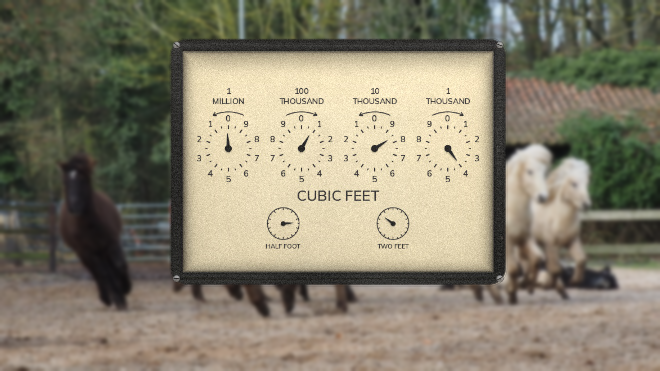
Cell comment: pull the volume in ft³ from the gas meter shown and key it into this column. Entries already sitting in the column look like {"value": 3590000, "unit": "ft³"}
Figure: {"value": 8400, "unit": "ft³"}
